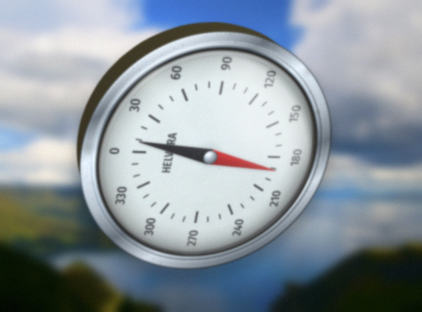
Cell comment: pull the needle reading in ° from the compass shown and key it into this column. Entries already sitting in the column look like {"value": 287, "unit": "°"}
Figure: {"value": 190, "unit": "°"}
